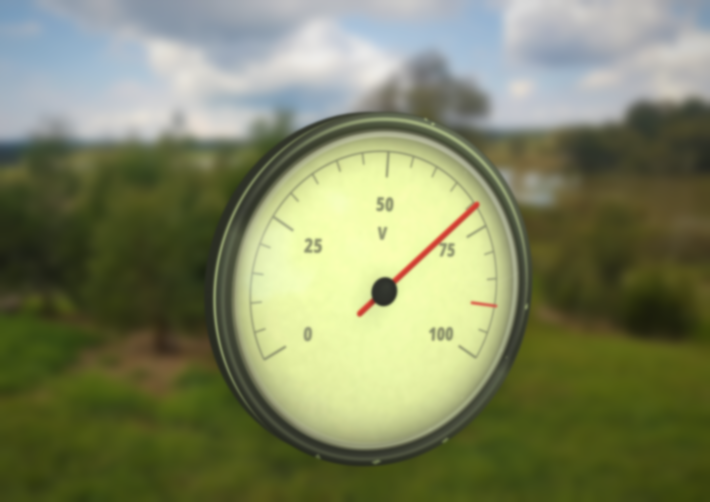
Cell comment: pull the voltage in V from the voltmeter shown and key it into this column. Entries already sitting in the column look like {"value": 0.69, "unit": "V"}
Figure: {"value": 70, "unit": "V"}
